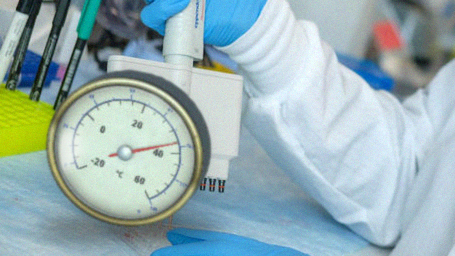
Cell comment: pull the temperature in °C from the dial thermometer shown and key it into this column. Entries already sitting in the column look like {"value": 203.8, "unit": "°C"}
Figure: {"value": 36, "unit": "°C"}
